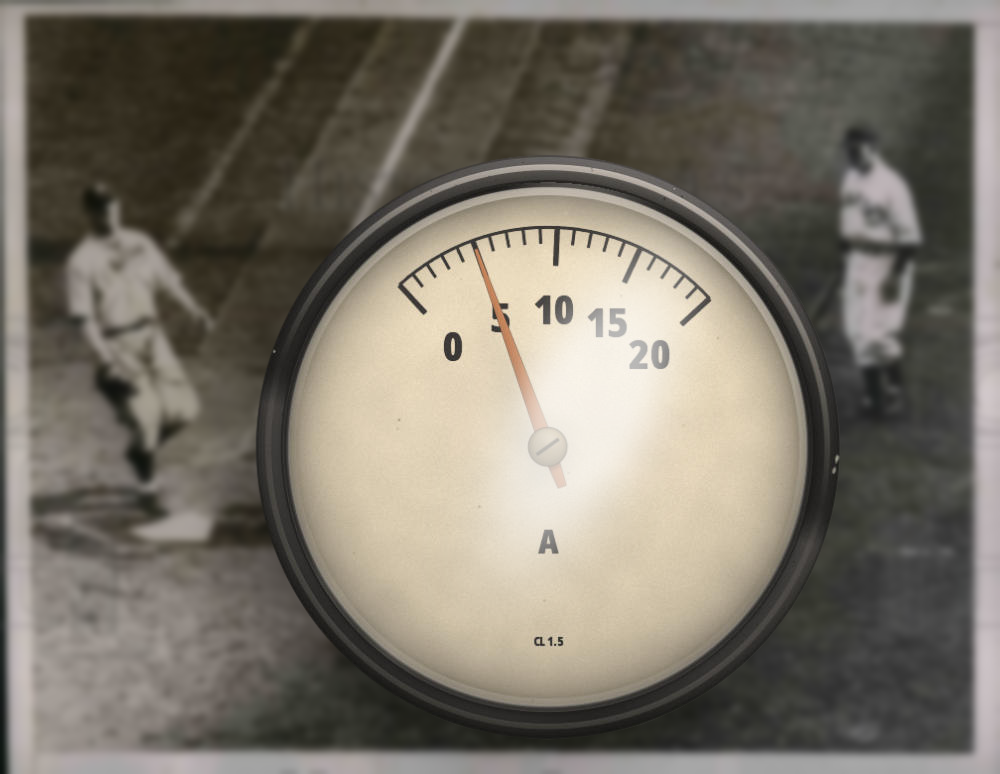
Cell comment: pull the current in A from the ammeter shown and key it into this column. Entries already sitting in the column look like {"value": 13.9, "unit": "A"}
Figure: {"value": 5, "unit": "A"}
